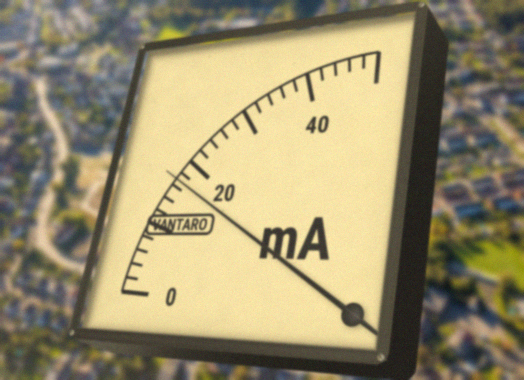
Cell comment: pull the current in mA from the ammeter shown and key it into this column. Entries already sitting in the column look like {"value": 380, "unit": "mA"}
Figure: {"value": 17, "unit": "mA"}
